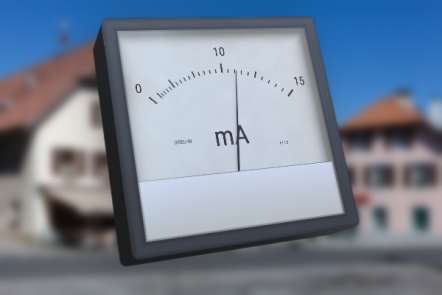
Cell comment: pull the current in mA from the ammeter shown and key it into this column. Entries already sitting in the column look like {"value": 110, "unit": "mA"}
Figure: {"value": 11, "unit": "mA"}
